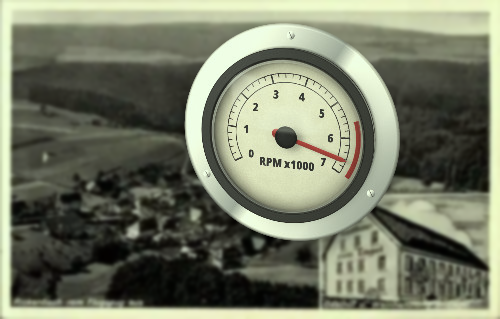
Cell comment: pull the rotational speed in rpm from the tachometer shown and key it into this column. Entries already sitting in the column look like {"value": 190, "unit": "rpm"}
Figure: {"value": 6600, "unit": "rpm"}
